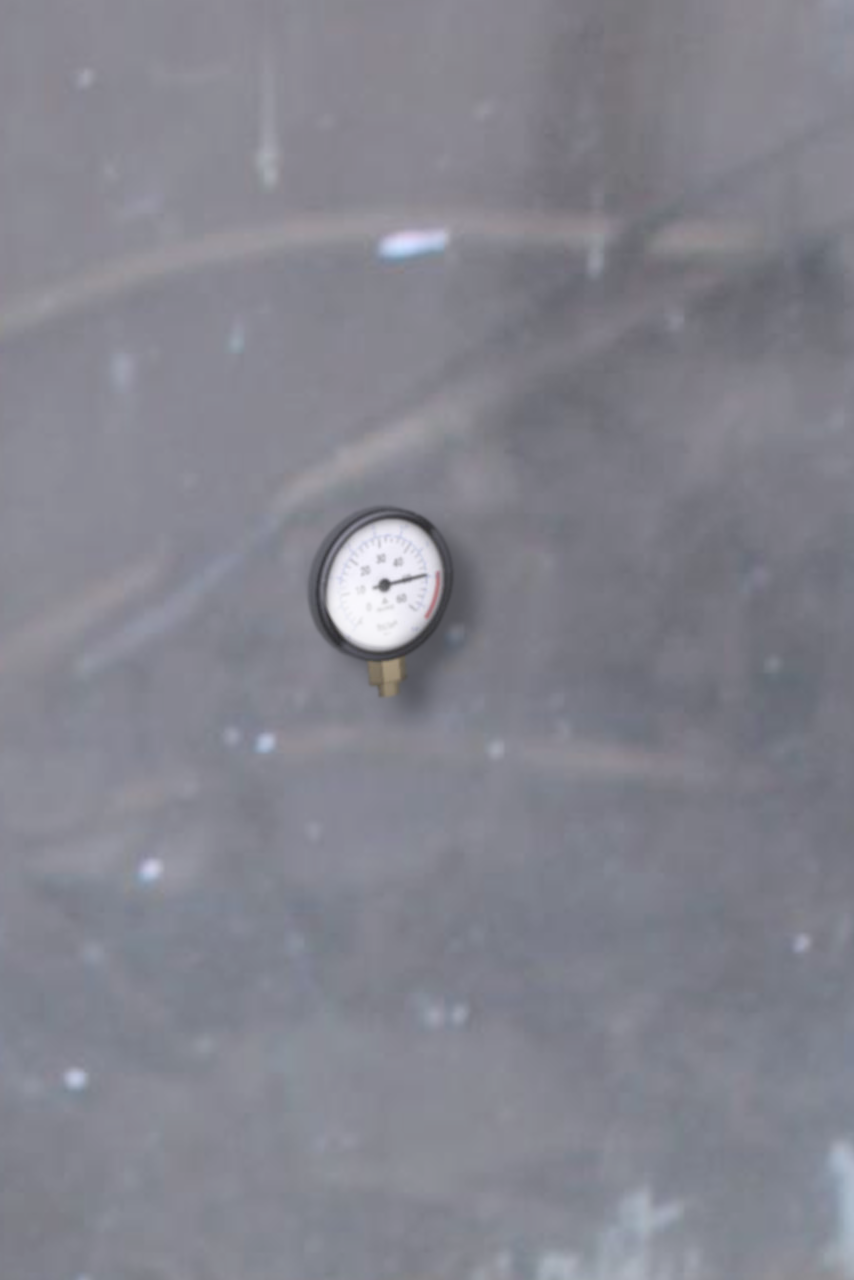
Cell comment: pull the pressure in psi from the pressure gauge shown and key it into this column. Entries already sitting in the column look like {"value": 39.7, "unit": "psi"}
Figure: {"value": 50, "unit": "psi"}
